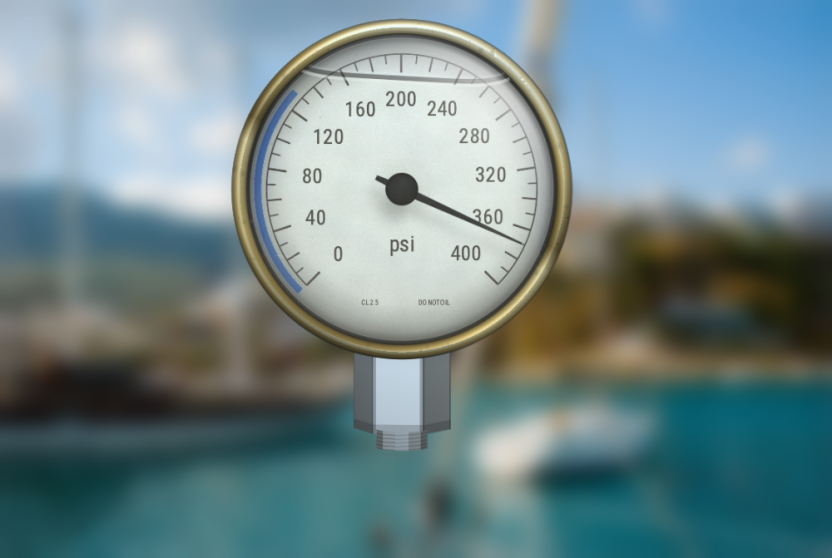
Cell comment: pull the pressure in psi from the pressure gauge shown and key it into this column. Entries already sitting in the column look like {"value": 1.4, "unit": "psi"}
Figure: {"value": 370, "unit": "psi"}
